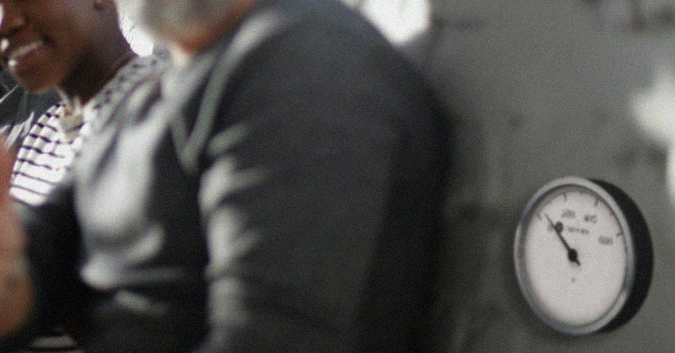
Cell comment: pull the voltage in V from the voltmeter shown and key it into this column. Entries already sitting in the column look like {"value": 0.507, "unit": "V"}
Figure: {"value": 50, "unit": "V"}
